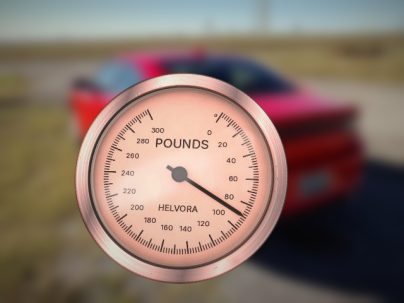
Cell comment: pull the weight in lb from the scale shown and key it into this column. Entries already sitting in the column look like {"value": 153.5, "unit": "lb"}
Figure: {"value": 90, "unit": "lb"}
